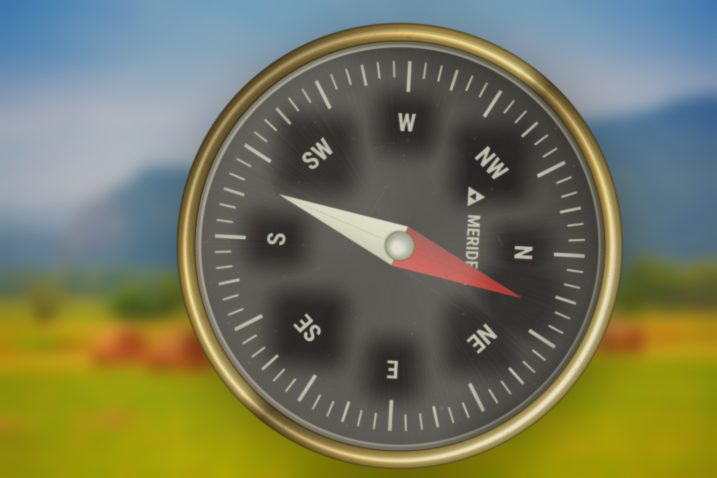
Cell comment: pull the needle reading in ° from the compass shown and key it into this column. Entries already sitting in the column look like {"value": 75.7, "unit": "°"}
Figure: {"value": 20, "unit": "°"}
